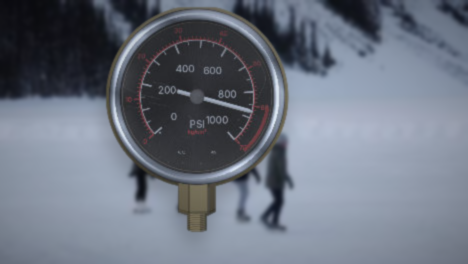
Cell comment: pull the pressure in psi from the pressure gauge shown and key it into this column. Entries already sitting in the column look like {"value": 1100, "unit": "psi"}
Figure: {"value": 875, "unit": "psi"}
